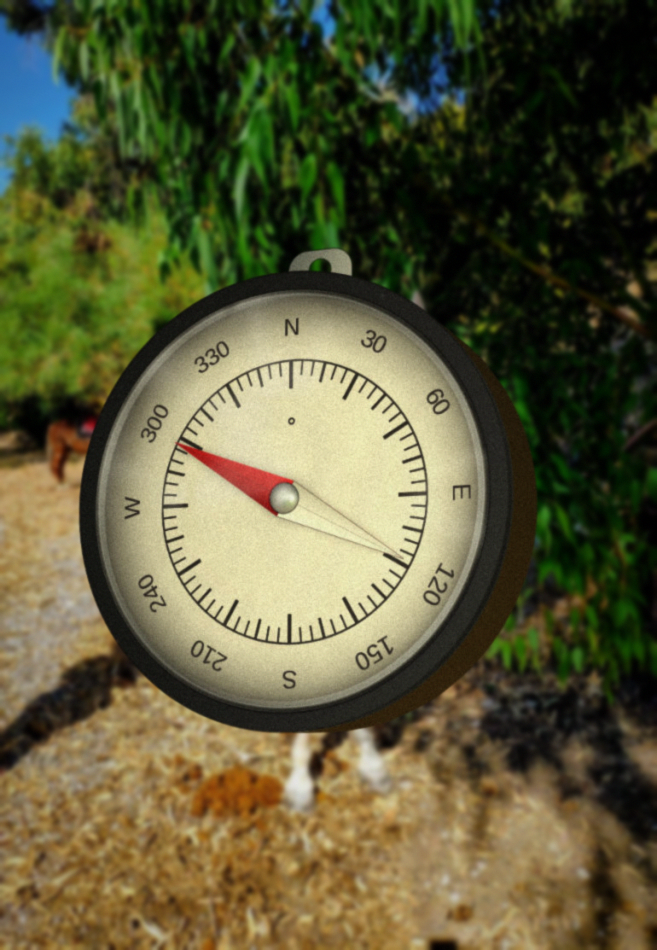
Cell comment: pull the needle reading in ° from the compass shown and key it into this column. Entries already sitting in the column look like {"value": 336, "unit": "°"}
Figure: {"value": 297.5, "unit": "°"}
